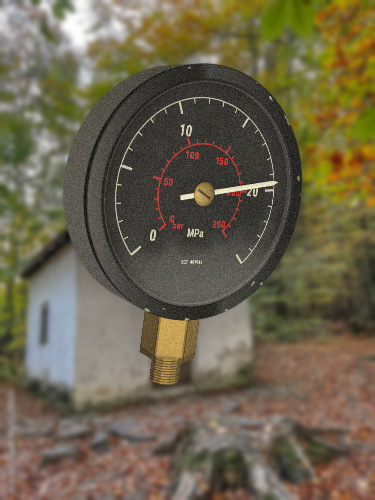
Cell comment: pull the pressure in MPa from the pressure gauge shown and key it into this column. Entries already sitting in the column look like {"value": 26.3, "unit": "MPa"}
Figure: {"value": 19.5, "unit": "MPa"}
